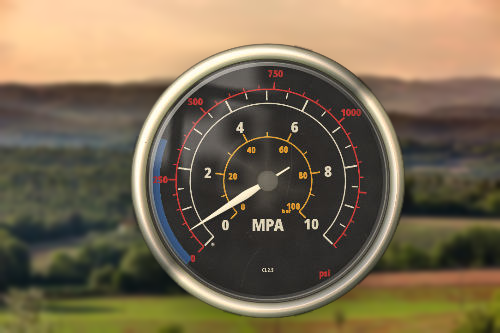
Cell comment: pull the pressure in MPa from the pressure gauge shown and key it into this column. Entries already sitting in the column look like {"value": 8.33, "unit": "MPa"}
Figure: {"value": 0.5, "unit": "MPa"}
